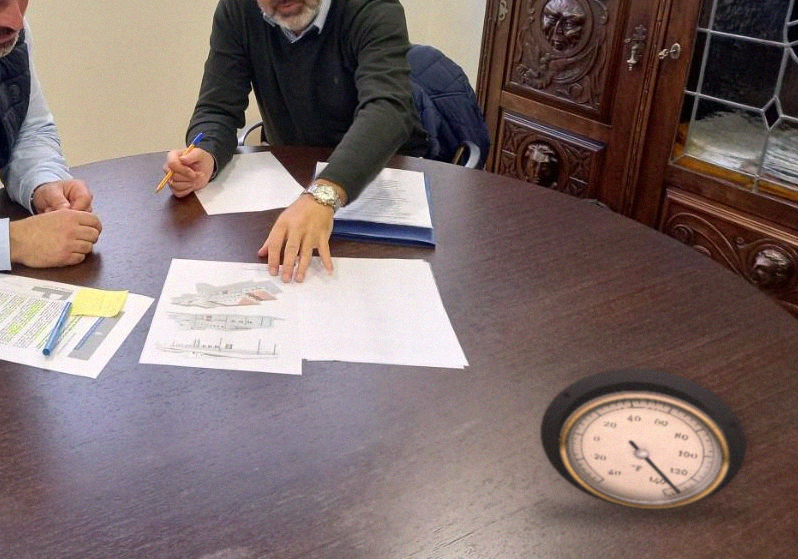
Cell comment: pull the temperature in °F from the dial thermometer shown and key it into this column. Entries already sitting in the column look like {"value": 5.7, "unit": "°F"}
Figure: {"value": 132, "unit": "°F"}
